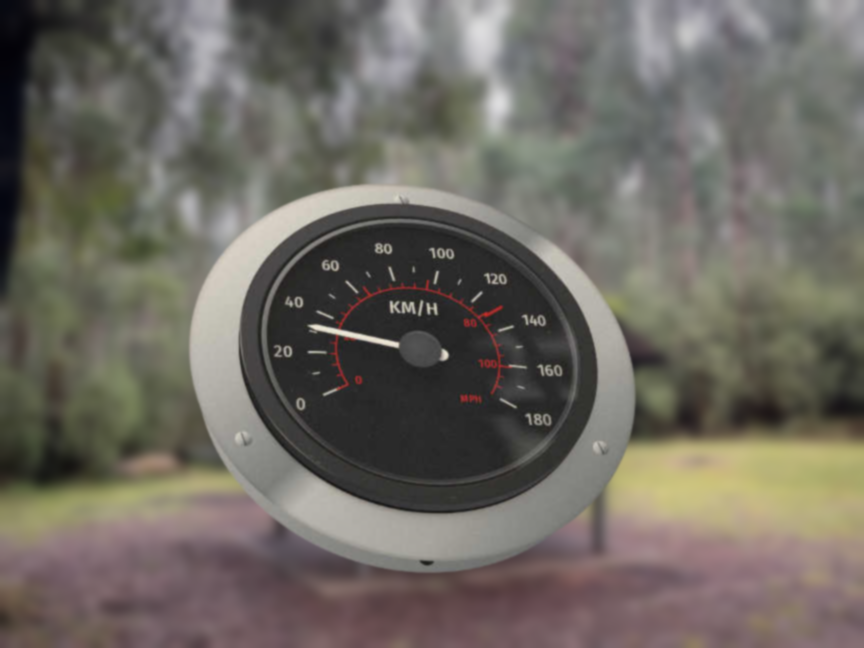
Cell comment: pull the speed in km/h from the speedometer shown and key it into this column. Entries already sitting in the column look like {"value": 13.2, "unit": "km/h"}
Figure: {"value": 30, "unit": "km/h"}
